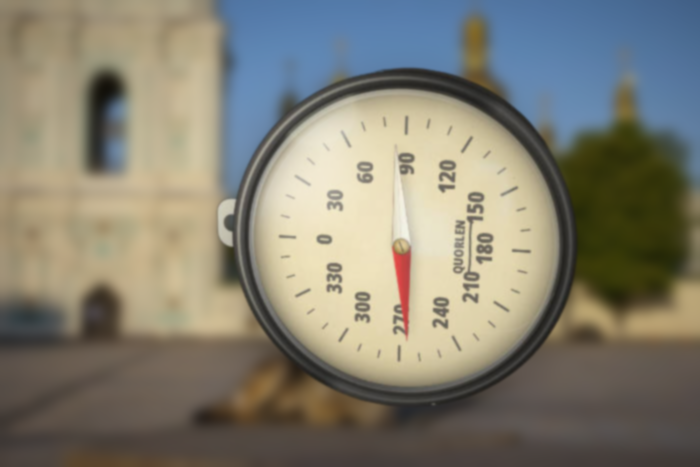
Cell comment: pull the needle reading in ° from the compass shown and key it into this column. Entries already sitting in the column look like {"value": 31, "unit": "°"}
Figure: {"value": 265, "unit": "°"}
